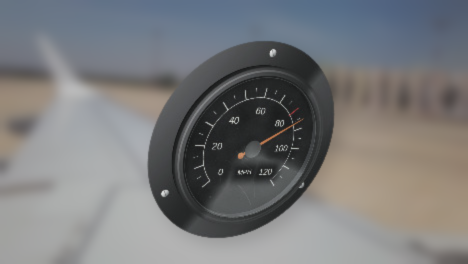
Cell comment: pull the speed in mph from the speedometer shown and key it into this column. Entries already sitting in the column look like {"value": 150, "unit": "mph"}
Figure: {"value": 85, "unit": "mph"}
